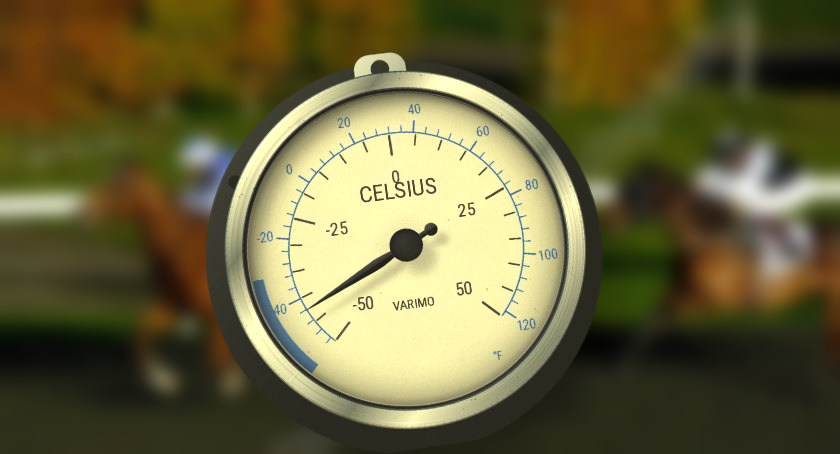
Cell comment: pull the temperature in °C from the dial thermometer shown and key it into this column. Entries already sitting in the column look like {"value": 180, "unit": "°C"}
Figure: {"value": -42.5, "unit": "°C"}
